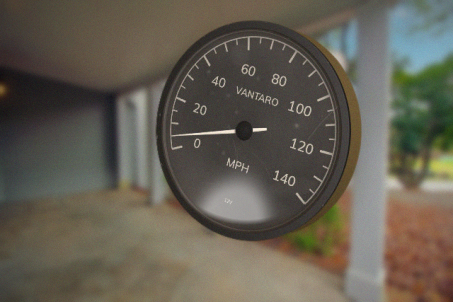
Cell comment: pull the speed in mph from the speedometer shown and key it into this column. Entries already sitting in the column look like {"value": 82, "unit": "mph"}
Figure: {"value": 5, "unit": "mph"}
